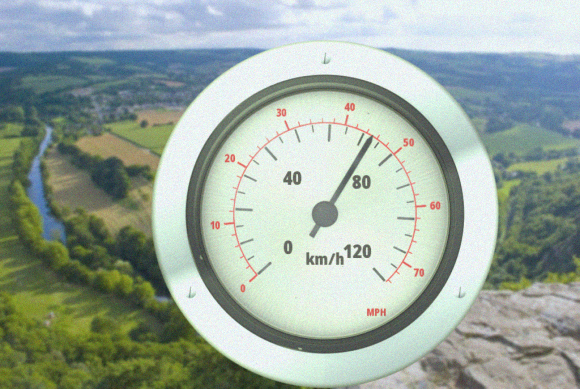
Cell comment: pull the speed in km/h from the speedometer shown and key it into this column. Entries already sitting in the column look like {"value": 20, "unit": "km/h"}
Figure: {"value": 72.5, "unit": "km/h"}
